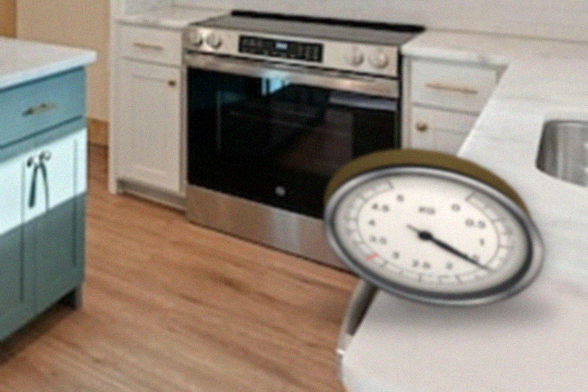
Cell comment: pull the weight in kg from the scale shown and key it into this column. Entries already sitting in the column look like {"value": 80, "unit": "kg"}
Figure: {"value": 1.5, "unit": "kg"}
